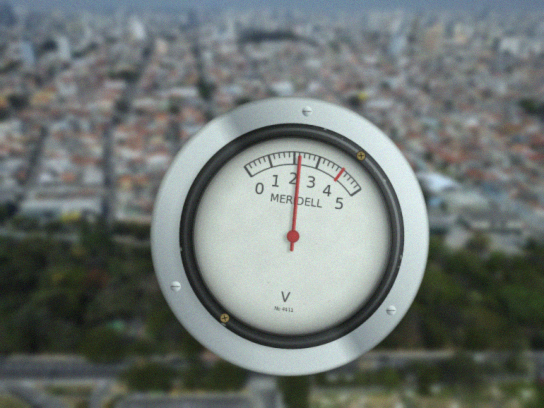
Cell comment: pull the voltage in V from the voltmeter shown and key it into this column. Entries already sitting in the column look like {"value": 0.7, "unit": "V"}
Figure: {"value": 2.2, "unit": "V"}
